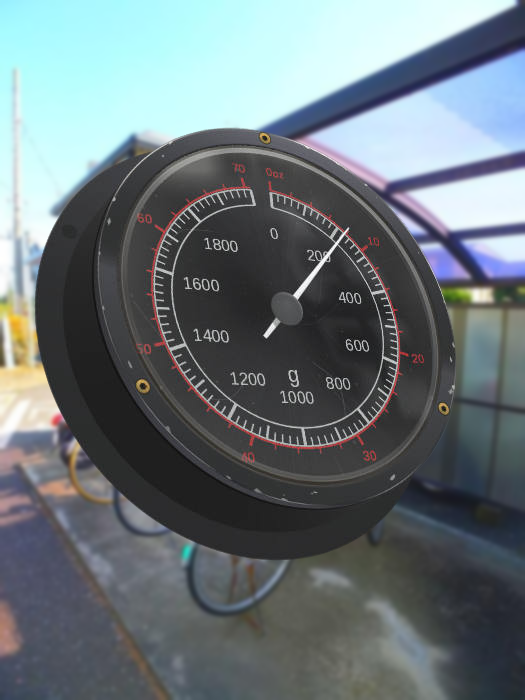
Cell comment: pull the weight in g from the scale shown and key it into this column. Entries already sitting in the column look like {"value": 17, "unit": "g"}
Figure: {"value": 220, "unit": "g"}
